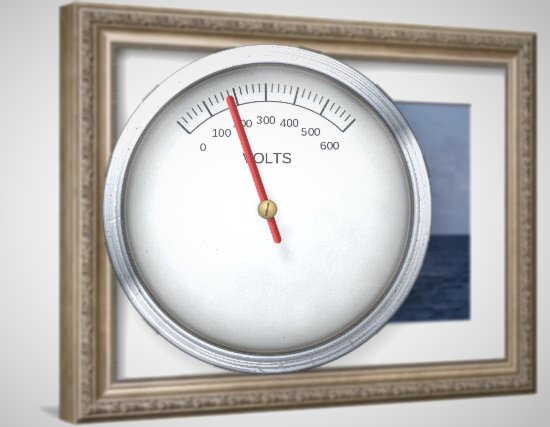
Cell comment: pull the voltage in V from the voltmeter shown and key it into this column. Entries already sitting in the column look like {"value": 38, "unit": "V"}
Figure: {"value": 180, "unit": "V"}
